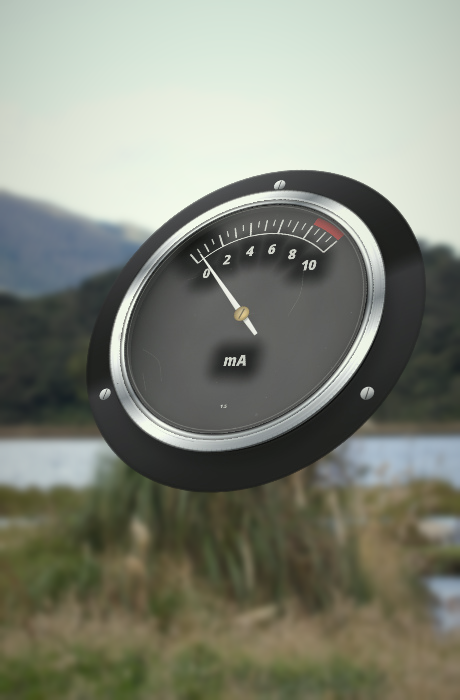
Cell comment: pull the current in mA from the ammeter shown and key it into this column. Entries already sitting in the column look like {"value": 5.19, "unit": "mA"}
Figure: {"value": 0.5, "unit": "mA"}
